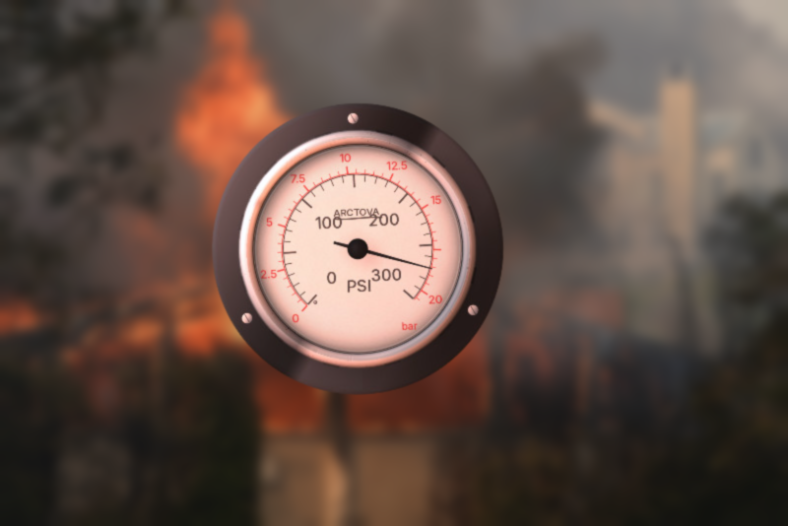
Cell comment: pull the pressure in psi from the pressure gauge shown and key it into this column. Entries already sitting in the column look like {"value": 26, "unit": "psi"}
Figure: {"value": 270, "unit": "psi"}
